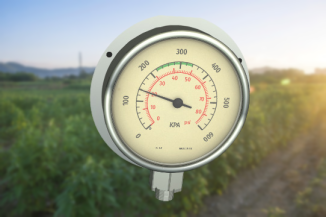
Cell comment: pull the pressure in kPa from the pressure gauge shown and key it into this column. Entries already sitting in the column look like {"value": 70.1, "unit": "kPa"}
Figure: {"value": 140, "unit": "kPa"}
